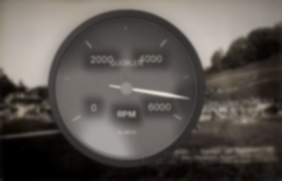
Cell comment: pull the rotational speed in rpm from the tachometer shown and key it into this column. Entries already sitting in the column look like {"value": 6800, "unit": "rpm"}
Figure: {"value": 5500, "unit": "rpm"}
